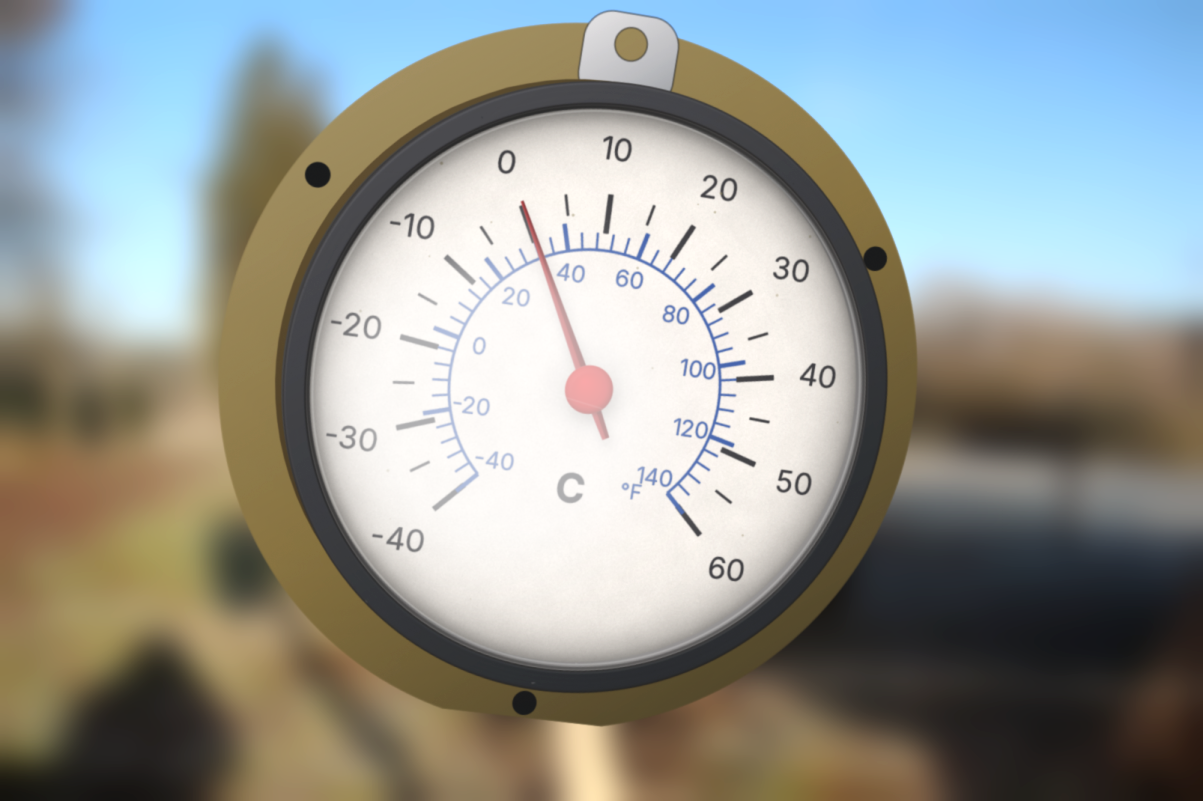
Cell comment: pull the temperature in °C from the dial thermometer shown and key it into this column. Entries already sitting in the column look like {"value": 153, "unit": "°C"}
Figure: {"value": 0, "unit": "°C"}
